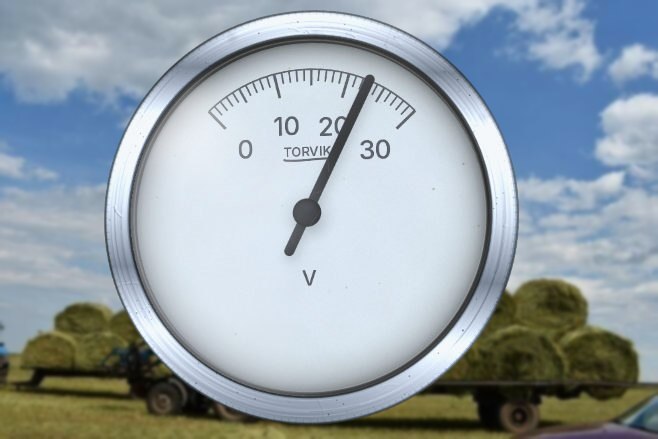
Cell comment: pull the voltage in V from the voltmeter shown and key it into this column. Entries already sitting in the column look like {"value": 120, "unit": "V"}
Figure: {"value": 23, "unit": "V"}
